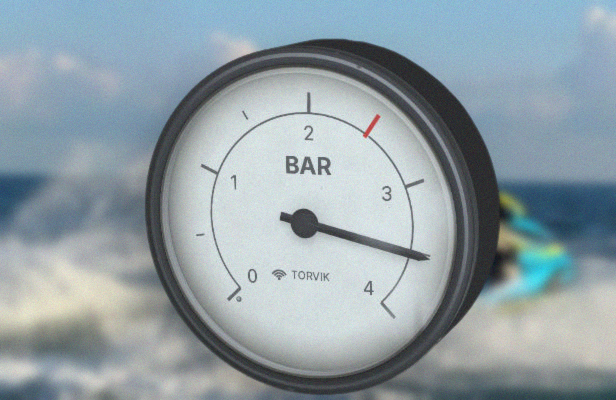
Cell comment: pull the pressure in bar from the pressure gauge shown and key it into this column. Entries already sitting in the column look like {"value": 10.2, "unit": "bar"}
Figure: {"value": 3.5, "unit": "bar"}
